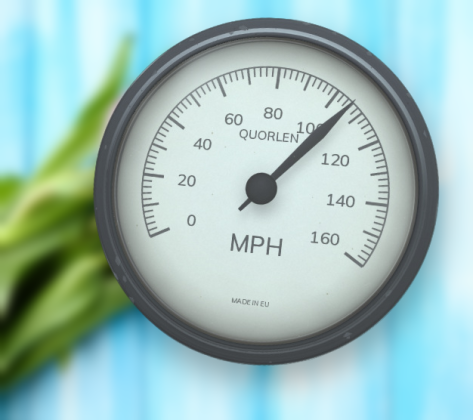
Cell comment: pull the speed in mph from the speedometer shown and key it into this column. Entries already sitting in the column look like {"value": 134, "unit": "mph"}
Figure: {"value": 106, "unit": "mph"}
